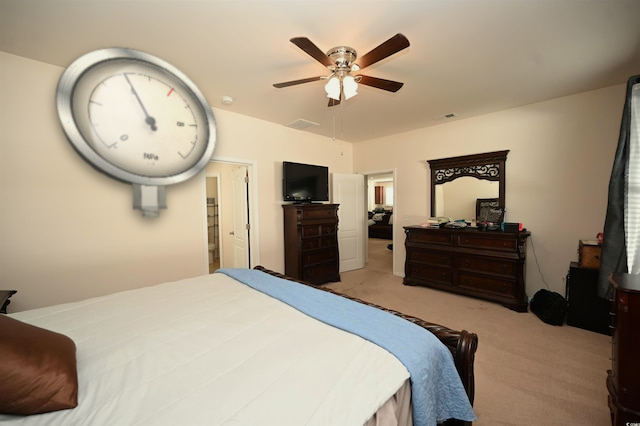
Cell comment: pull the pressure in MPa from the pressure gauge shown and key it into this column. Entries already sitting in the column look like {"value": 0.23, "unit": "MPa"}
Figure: {"value": 4, "unit": "MPa"}
